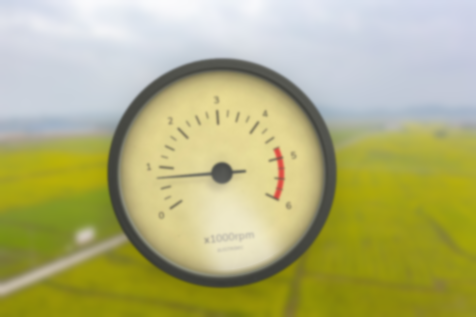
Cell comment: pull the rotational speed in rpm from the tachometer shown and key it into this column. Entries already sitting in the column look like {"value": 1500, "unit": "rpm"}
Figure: {"value": 750, "unit": "rpm"}
